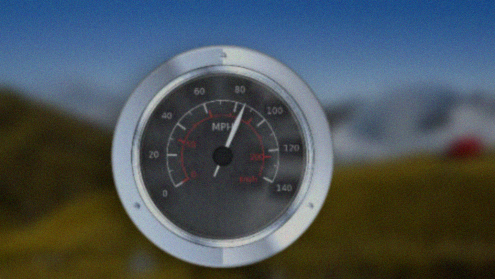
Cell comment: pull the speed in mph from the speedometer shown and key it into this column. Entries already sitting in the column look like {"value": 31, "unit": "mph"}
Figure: {"value": 85, "unit": "mph"}
